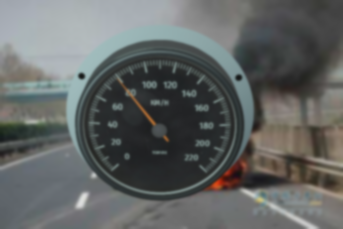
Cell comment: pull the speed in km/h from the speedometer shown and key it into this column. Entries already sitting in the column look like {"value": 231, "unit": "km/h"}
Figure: {"value": 80, "unit": "km/h"}
